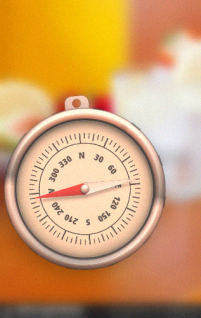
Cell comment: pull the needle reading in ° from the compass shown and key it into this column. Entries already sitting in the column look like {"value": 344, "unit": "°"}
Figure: {"value": 265, "unit": "°"}
